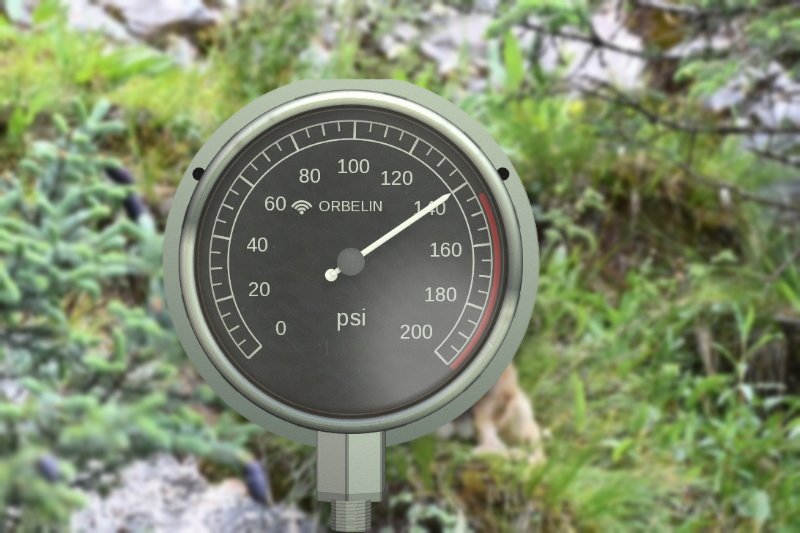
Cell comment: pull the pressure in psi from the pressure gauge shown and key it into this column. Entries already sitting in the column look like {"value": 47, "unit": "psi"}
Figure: {"value": 140, "unit": "psi"}
